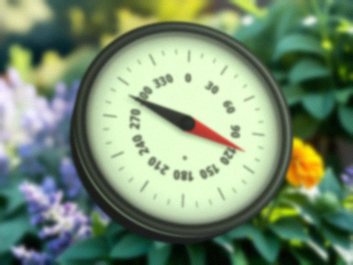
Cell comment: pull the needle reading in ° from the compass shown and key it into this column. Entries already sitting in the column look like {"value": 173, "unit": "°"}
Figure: {"value": 110, "unit": "°"}
